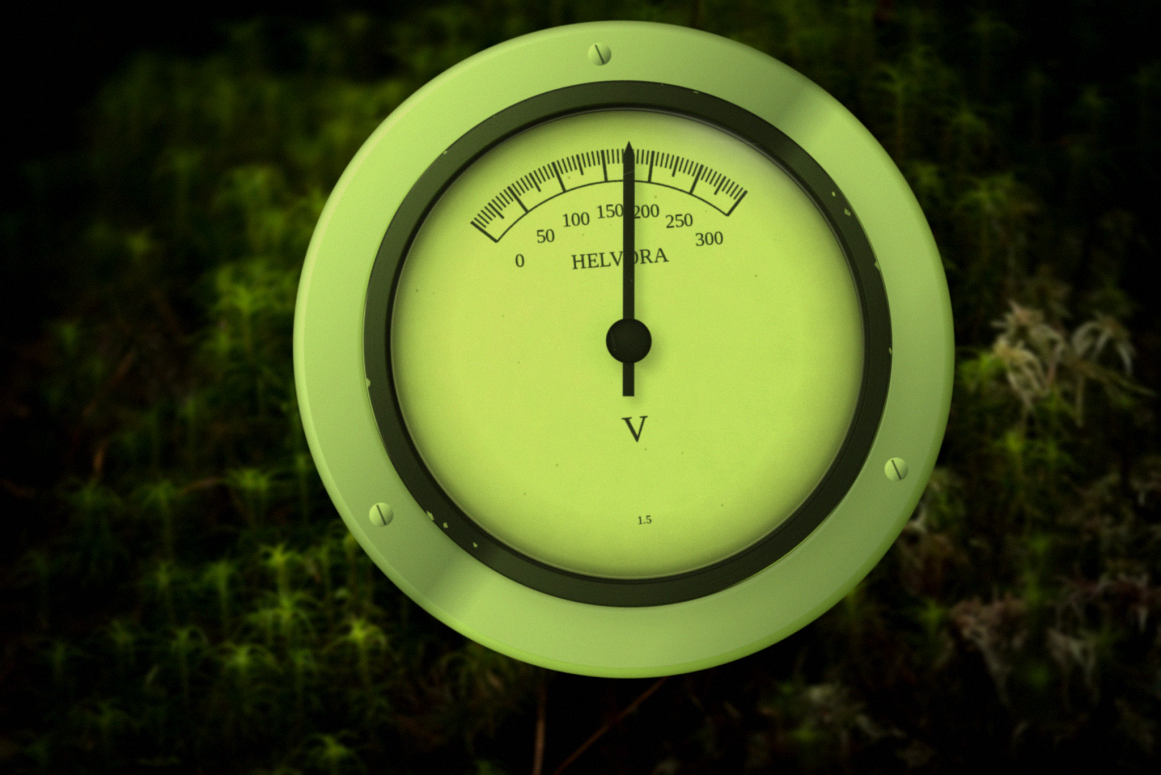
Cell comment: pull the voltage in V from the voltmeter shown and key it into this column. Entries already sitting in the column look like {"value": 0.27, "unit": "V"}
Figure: {"value": 175, "unit": "V"}
